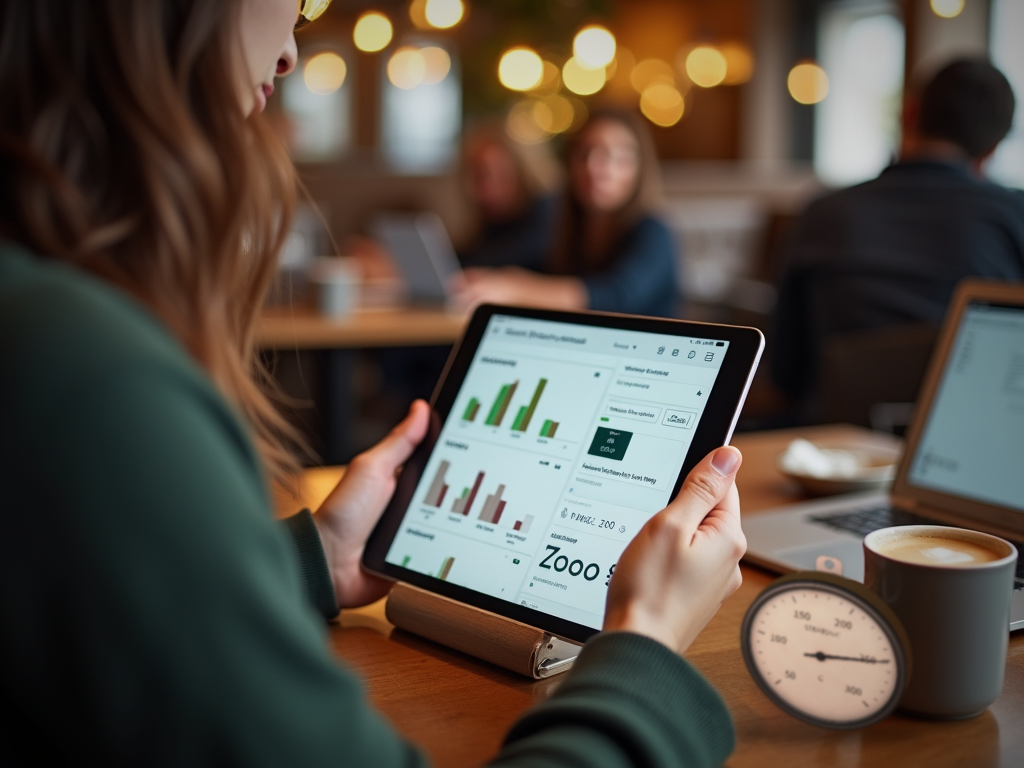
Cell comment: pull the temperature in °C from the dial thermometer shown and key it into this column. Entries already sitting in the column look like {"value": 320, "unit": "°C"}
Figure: {"value": 250, "unit": "°C"}
